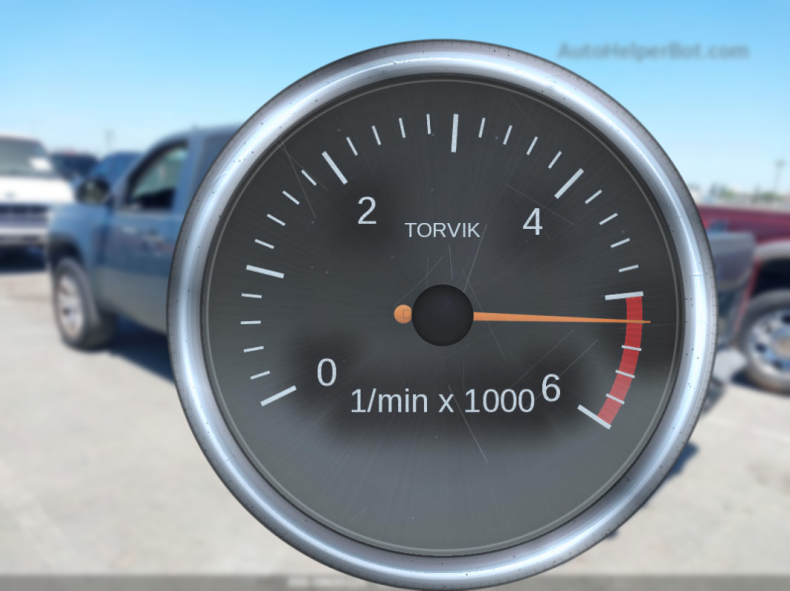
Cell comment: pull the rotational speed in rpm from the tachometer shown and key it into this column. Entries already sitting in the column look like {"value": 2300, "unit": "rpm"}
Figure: {"value": 5200, "unit": "rpm"}
